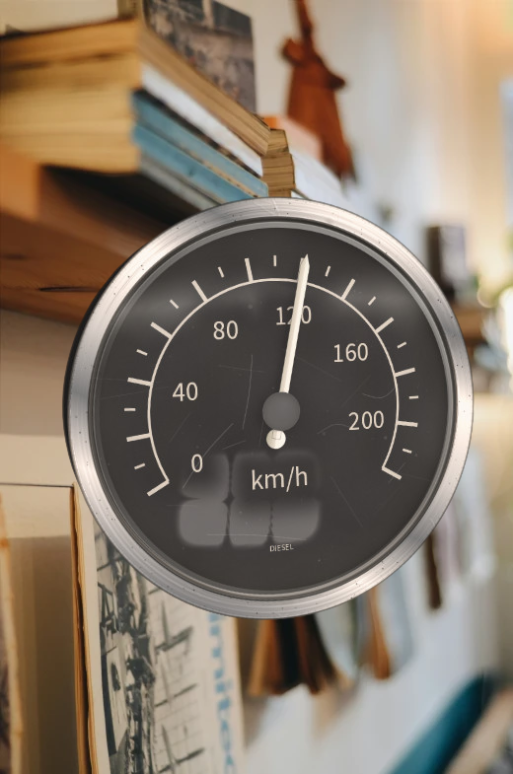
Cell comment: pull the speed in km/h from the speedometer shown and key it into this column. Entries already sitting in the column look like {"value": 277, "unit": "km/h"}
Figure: {"value": 120, "unit": "km/h"}
